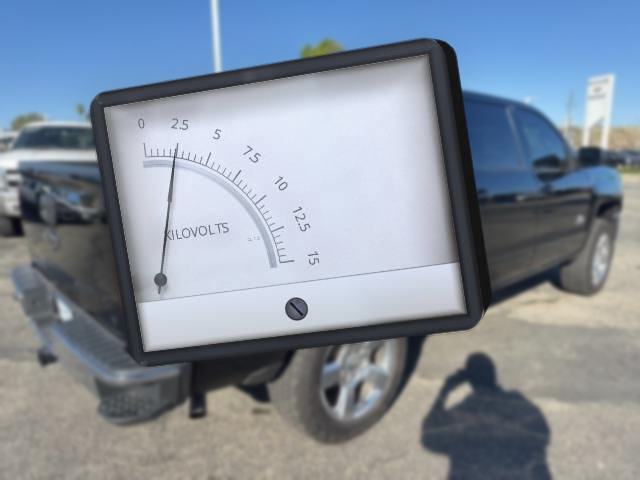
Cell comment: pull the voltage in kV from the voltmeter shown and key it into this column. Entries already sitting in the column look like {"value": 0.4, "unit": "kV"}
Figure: {"value": 2.5, "unit": "kV"}
